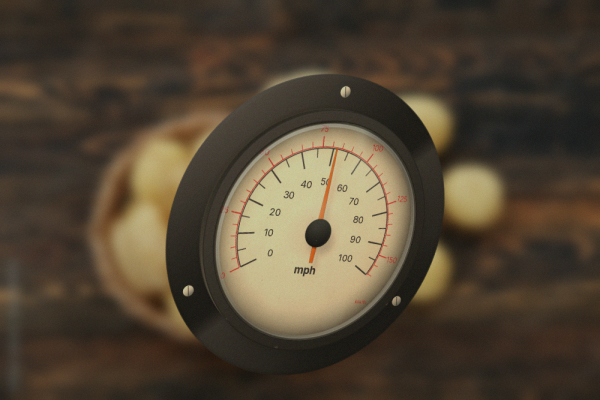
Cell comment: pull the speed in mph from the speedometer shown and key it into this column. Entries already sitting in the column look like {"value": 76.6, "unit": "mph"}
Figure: {"value": 50, "unit": "mph"}
